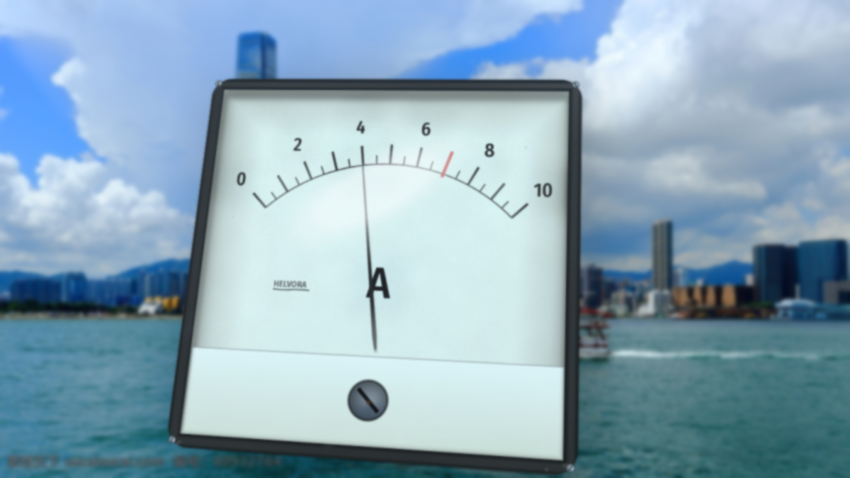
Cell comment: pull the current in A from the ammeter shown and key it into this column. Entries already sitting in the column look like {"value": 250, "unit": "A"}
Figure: {"value": 4, "unit": "A"}
